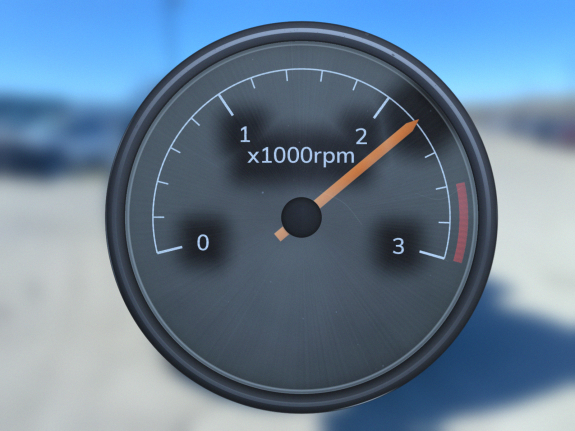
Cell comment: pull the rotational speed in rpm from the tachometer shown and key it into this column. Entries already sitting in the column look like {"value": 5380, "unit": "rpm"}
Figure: {"value": 2200, "unit": "rpm"}
